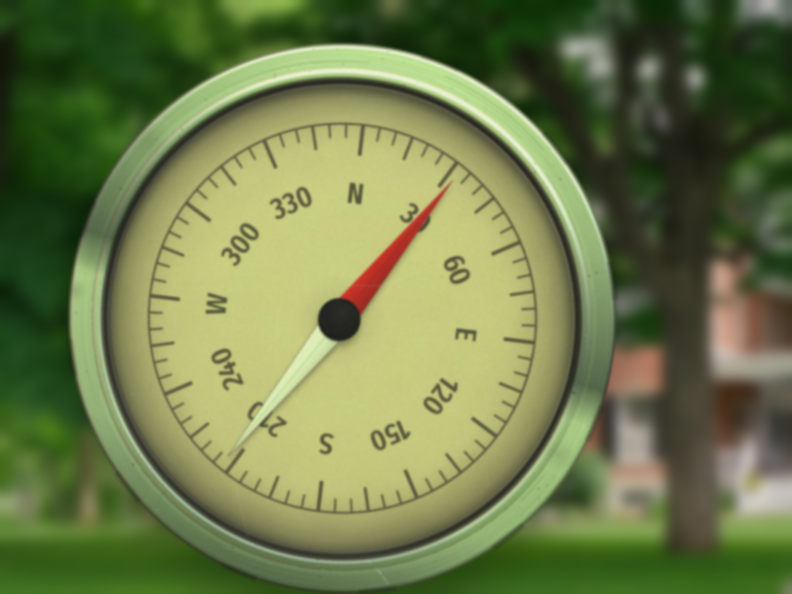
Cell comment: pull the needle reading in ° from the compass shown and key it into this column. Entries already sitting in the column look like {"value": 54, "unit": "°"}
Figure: {"value": 32.5, "unit": "°"}
